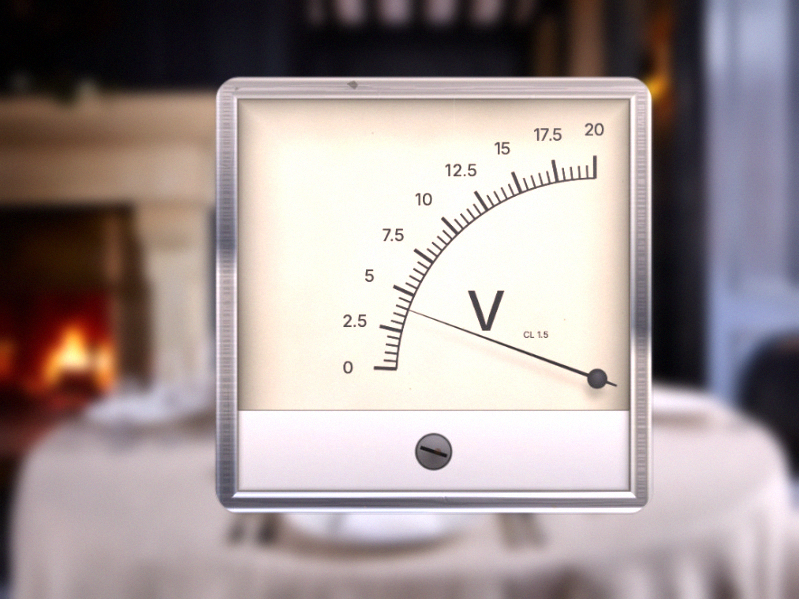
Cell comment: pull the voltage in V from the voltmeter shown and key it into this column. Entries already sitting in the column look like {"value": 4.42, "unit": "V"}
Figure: {"value": 4, "unit": "V"}
